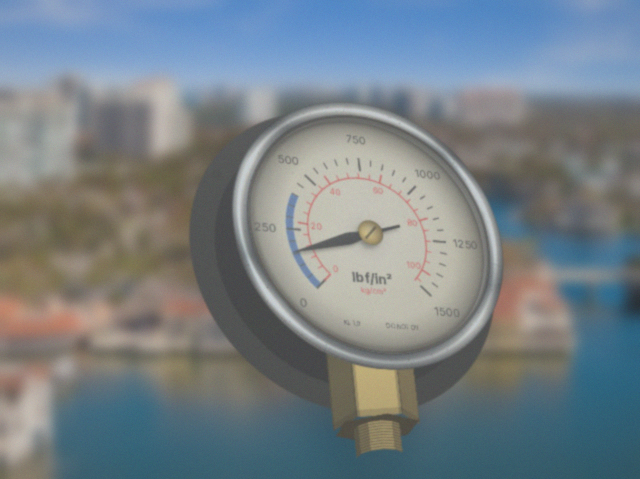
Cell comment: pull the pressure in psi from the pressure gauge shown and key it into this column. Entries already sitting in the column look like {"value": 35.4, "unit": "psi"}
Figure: {"value": 150, "unit": "psi"}
